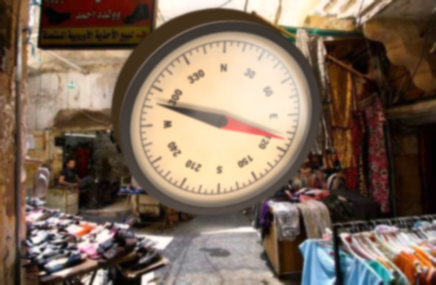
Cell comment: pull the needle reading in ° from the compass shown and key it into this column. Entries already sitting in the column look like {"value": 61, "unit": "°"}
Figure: {"value": 110, "unit": "°"}
